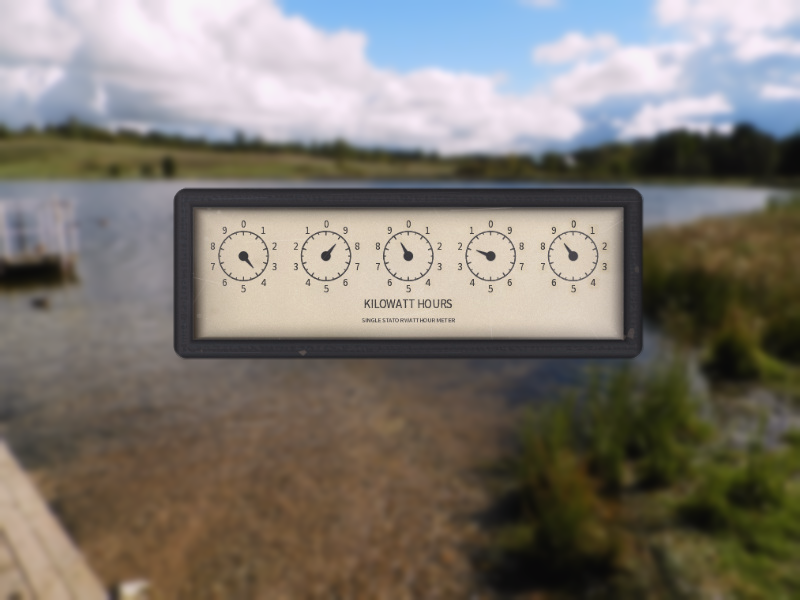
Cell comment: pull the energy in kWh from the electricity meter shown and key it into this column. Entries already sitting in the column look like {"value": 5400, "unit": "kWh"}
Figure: {"value": 38919, "unit": "kWh"}
